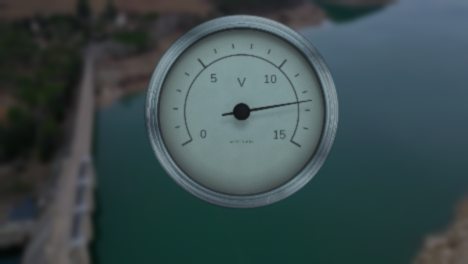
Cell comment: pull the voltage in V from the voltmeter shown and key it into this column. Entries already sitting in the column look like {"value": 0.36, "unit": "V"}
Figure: {"value": 12.5, "unit": "V"}
